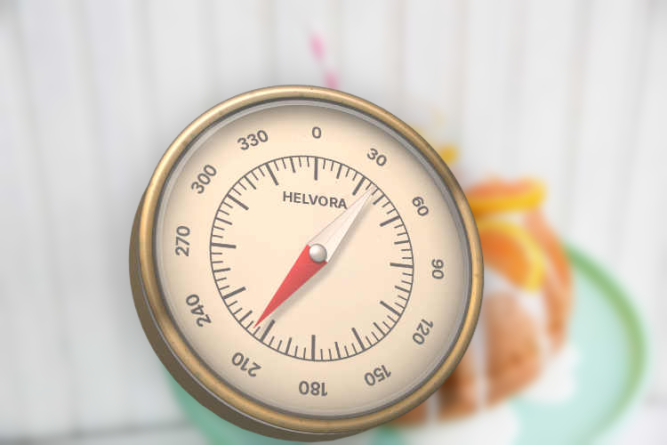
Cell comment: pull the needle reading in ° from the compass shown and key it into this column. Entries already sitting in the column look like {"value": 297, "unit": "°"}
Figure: {"value": 217.5, "unit": "°"}
